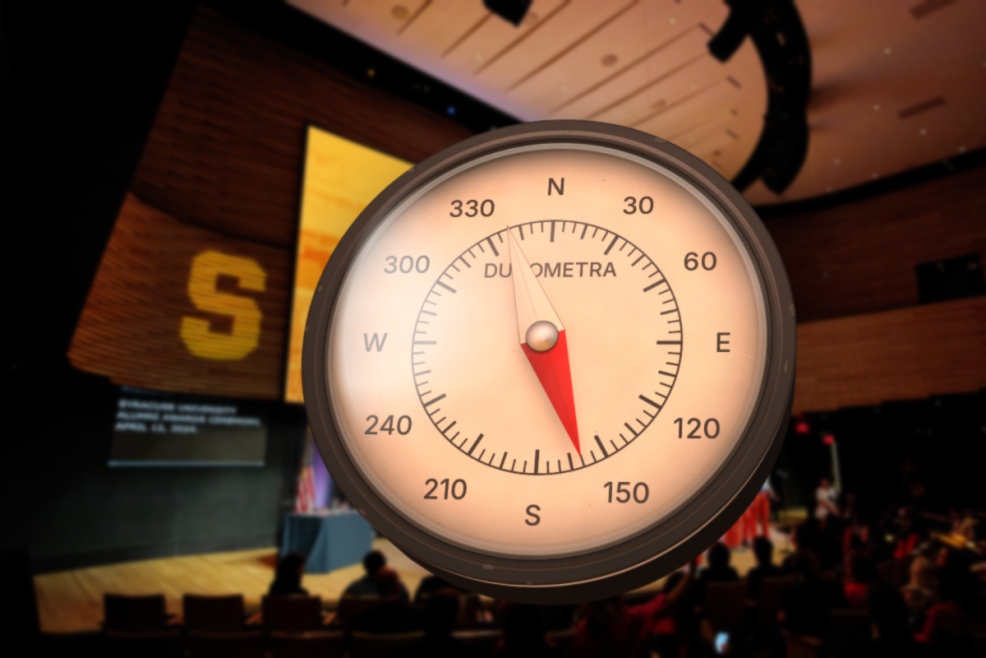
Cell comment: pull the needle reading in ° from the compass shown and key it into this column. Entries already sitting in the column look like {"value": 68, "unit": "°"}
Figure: {"value": 160, "unit": "°"}
